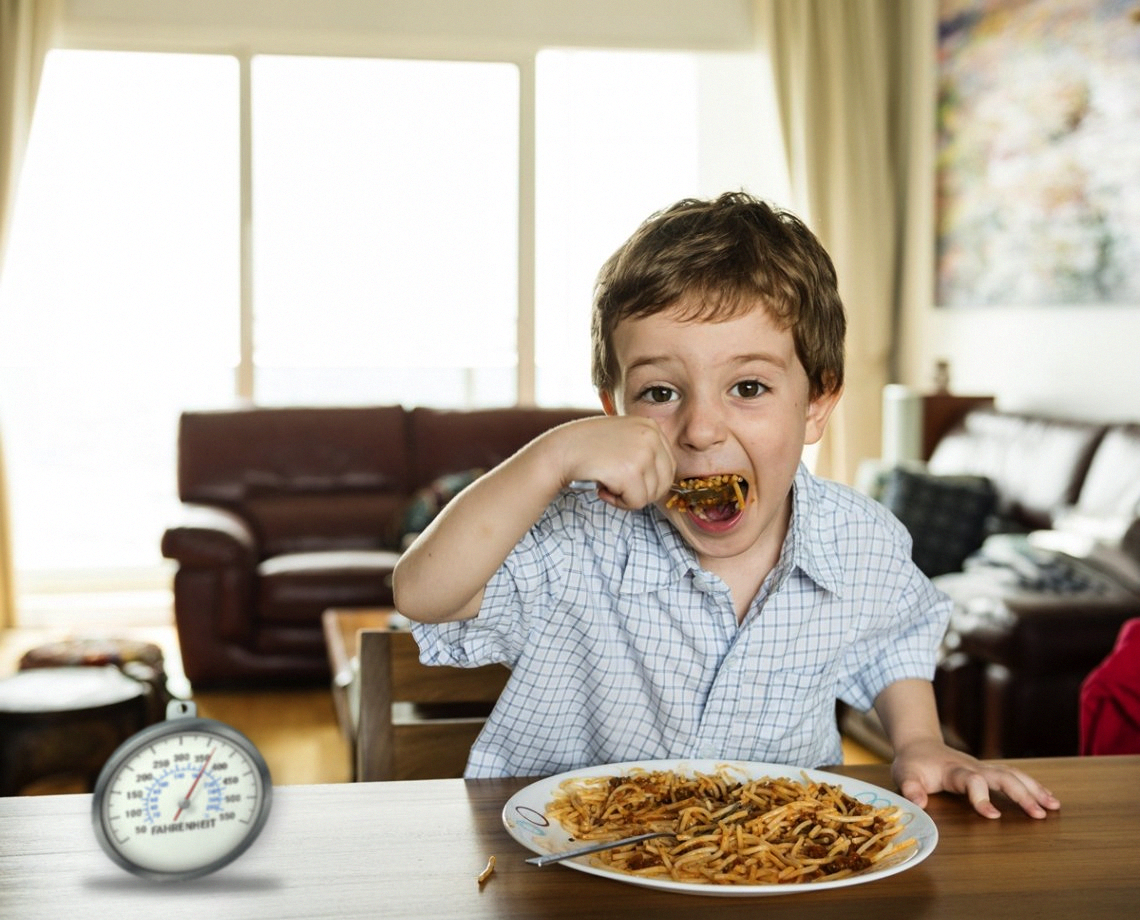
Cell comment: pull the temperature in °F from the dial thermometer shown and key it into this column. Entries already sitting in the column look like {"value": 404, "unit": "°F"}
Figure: {"value": 362.5, "unit": "°F"}
